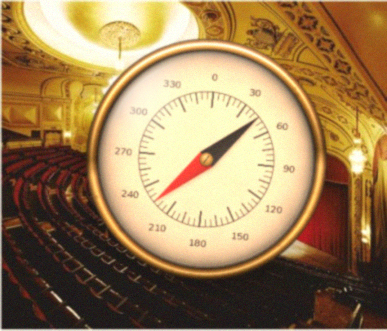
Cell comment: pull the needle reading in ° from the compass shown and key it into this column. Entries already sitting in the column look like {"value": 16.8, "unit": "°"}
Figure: {"value": 225, "unit": "°"}
